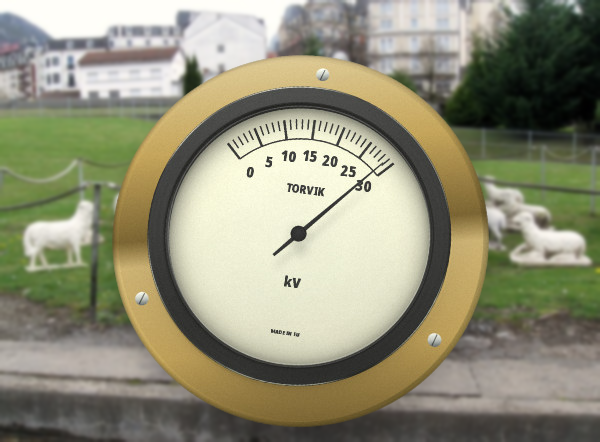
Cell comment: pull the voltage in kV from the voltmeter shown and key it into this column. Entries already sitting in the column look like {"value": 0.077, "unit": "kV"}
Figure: {"value": 29, "unit": "kV"}
